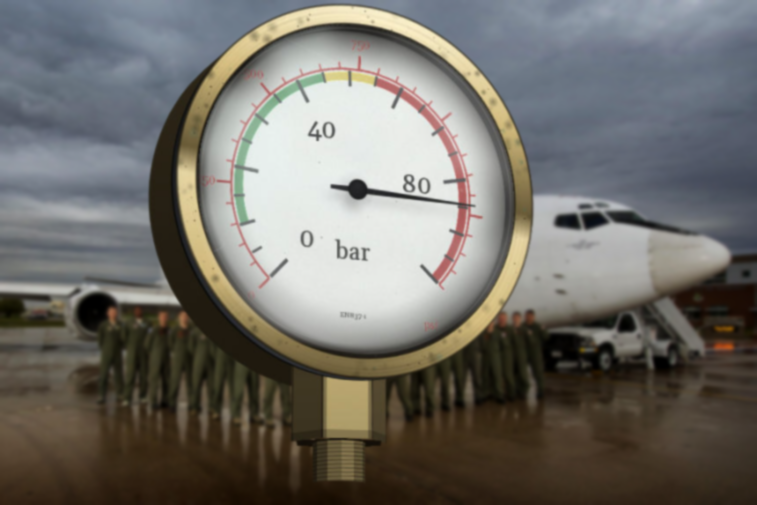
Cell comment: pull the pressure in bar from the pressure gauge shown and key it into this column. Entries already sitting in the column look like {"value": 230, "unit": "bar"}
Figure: {"value": 85, "unit": "bar"}
